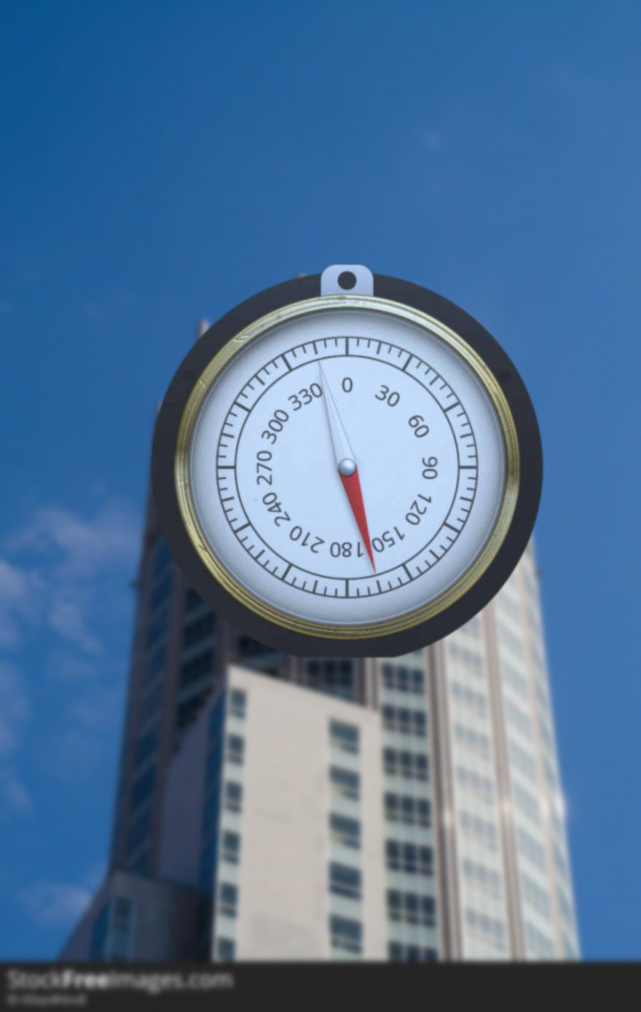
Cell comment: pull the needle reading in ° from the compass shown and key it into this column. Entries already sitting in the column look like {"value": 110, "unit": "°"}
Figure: {"value": 165, "unit": "°"}
